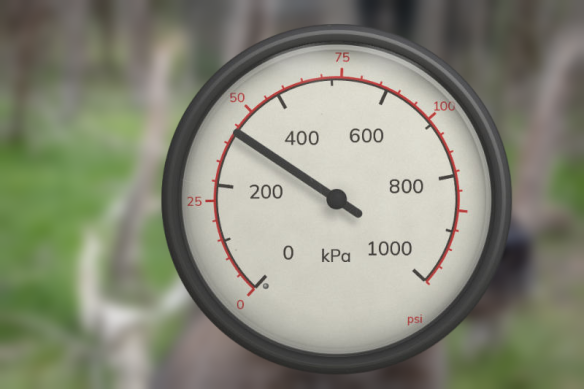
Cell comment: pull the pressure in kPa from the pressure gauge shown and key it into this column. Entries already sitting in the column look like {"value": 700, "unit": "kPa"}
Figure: {"value": 300, "unit": "kPa"}
